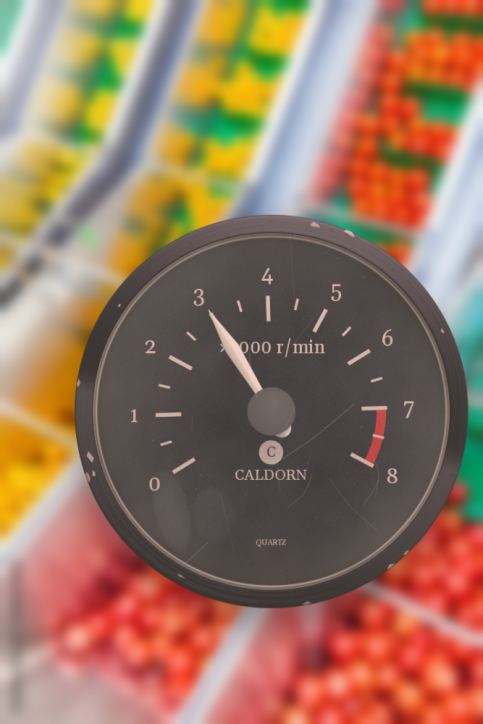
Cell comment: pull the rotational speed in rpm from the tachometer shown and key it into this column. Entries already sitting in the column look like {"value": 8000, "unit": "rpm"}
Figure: {"value": 3000, "unit": "rpm"}
